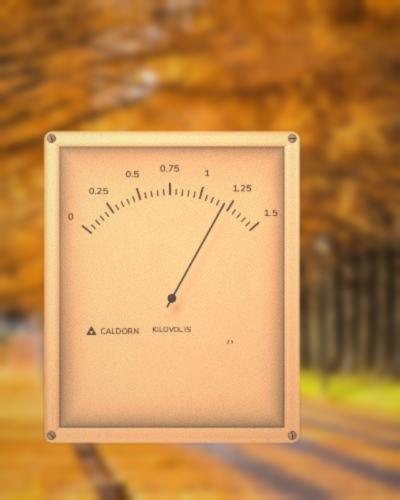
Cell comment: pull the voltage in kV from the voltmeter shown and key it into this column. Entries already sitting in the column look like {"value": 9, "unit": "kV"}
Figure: {"value": 1.2, "unit": "kV"}
